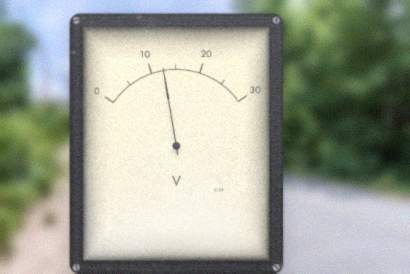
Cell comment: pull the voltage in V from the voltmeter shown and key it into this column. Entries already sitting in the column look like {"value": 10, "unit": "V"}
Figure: {"value": 12.5, "unit": "V"}
